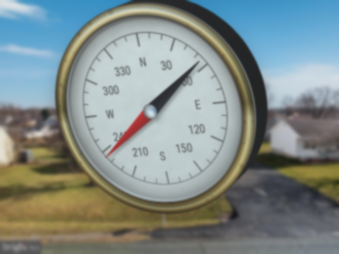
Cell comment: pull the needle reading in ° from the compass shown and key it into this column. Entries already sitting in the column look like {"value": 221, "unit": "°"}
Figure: {"value": 235, "unit": "°"}
